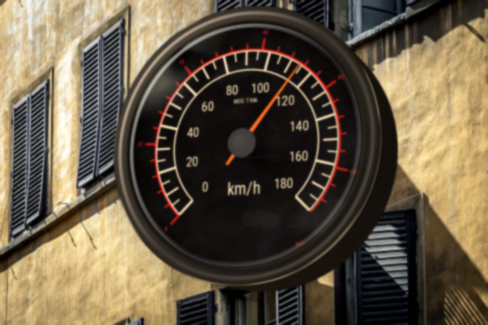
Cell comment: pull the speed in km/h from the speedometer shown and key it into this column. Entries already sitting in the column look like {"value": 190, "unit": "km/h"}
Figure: {"value": 115, "unit": "km/h"}
